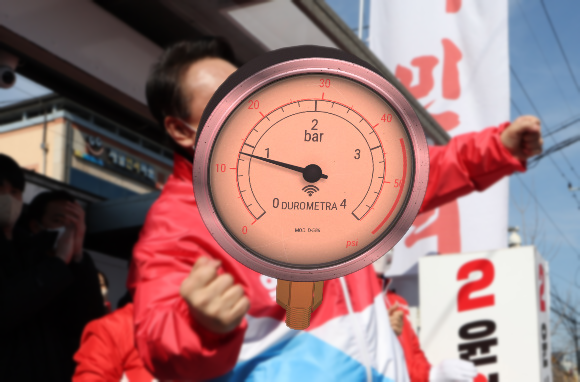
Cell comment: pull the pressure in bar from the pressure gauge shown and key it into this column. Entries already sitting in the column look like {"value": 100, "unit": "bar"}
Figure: {"value": 0.9, "unit": "bar"}
